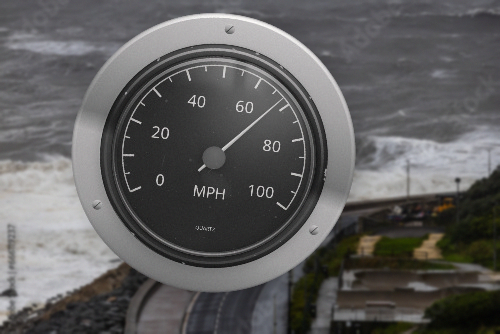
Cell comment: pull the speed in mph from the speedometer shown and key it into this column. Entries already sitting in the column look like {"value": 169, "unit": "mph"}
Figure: {"value": 67.5, "unit": "mph"}
